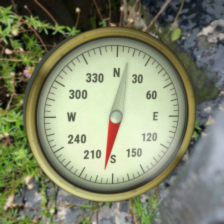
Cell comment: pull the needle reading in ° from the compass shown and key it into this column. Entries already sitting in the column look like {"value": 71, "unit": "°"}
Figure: {"value": 190, "unit": "°"}
